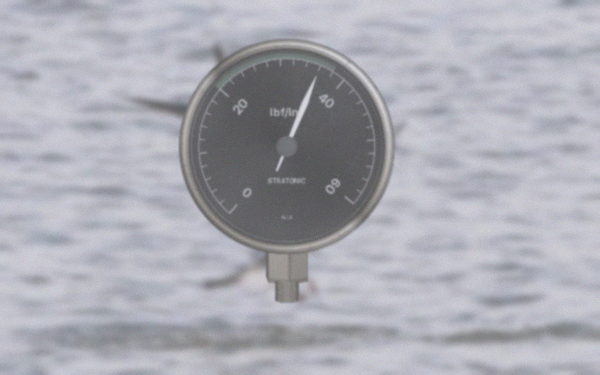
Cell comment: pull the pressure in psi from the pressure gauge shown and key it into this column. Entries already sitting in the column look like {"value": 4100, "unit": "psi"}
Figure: {"value": 36, "unit": "psi"}
